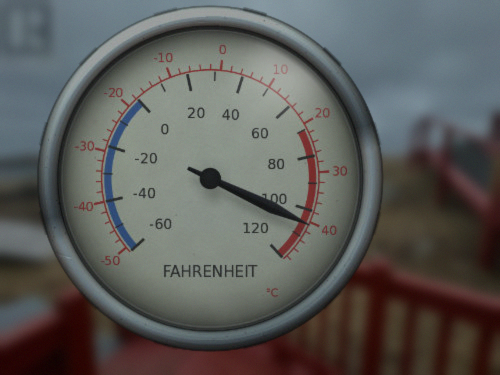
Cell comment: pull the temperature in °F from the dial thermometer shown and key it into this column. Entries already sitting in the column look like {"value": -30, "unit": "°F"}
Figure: {"value": 105, "unit": "°F"}
